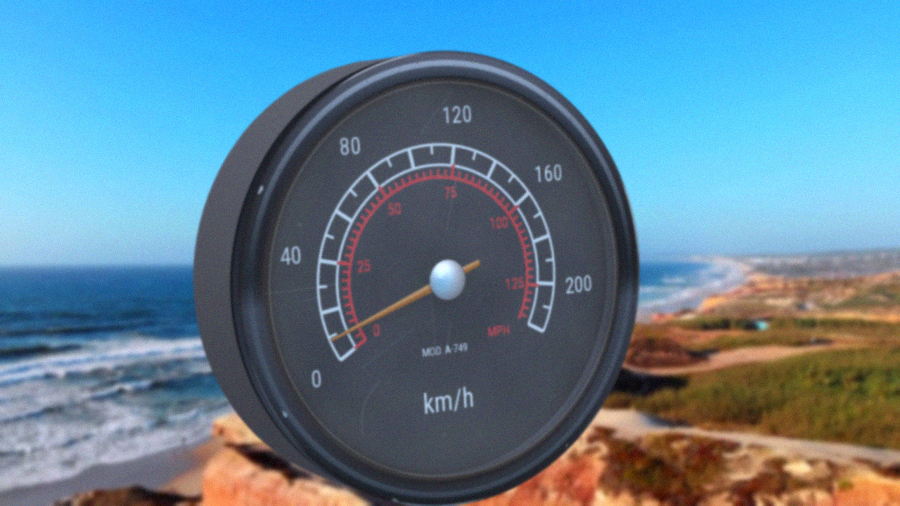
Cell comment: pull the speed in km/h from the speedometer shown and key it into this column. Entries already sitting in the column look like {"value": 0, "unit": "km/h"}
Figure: {"value": 10, "unit": "km/h"}
